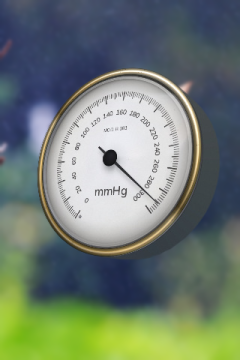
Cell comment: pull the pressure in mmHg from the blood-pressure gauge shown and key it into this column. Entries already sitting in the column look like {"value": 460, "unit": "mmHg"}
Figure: {"value": 290, "unit": "mmHg"}
